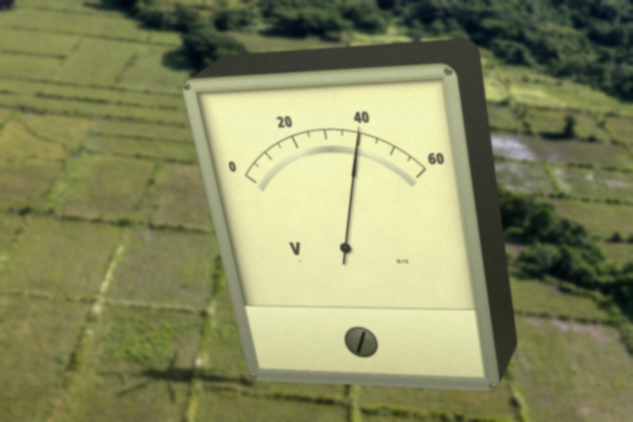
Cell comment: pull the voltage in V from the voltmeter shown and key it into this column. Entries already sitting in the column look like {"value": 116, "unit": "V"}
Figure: {"value": 40, "unit": "V"}
